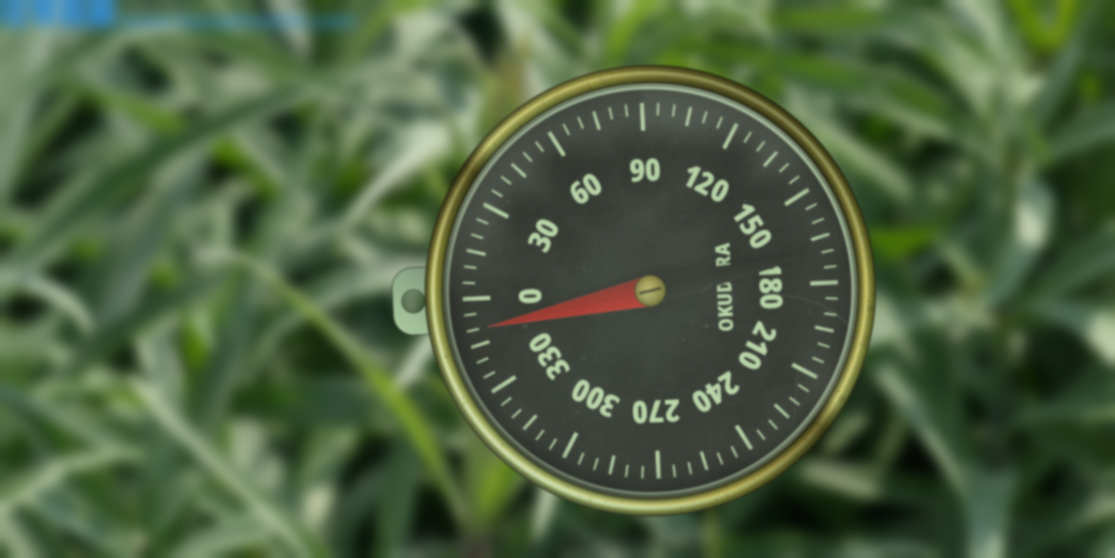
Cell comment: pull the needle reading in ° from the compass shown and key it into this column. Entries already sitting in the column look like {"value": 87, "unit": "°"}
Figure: {"value": 350, "unit": "°"}
